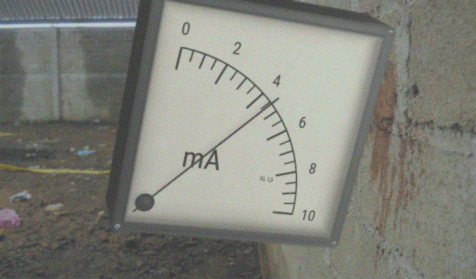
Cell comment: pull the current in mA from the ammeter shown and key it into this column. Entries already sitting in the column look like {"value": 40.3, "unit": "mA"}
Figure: {"value": 4.5, "unit": "mA"}
